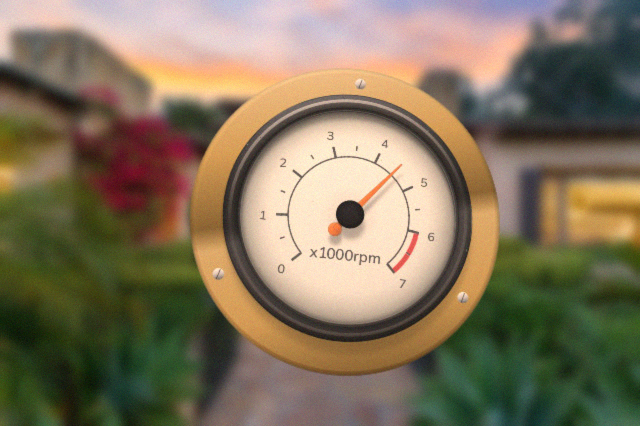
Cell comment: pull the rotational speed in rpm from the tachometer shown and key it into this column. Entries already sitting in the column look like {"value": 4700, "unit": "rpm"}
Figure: {"value": 4500, "unit": "rpm"}
